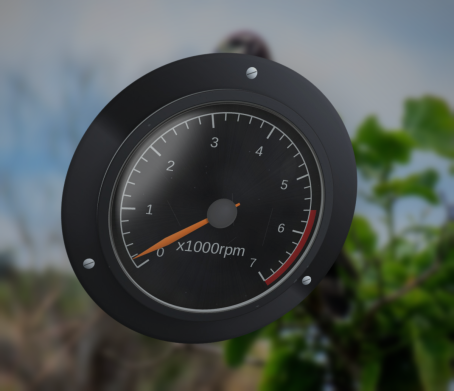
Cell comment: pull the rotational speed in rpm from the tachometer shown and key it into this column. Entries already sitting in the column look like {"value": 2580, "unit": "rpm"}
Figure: {"value": 200, "unit": "rpm"}
